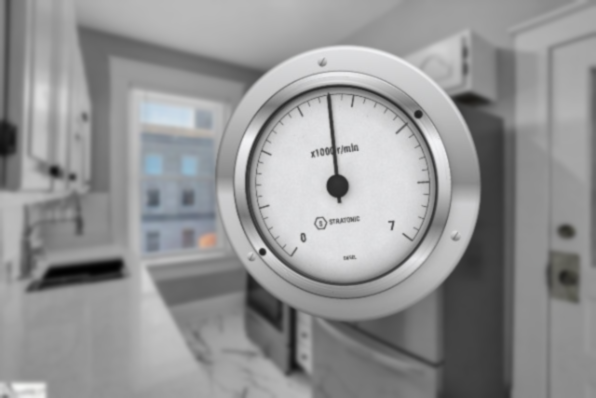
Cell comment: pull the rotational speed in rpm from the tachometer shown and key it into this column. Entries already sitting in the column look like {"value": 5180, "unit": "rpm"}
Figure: {"value": 3600, "unit": "rpm"}
